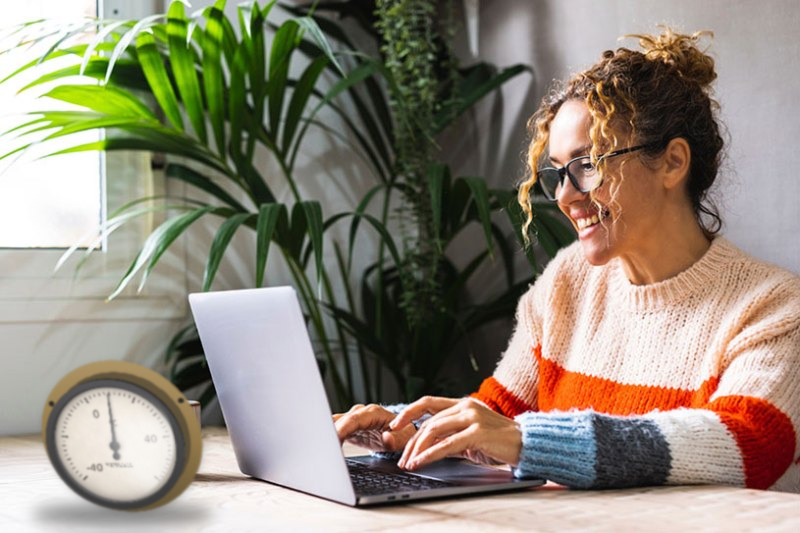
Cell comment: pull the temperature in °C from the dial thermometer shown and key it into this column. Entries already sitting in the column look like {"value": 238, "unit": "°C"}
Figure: {"value": 10, "unit": "°C"}
